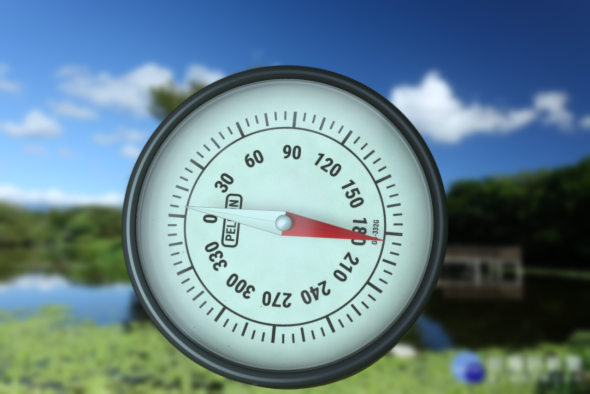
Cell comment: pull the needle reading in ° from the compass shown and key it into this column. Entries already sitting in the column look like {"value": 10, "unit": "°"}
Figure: {"value": 185, "unit": "°"}
